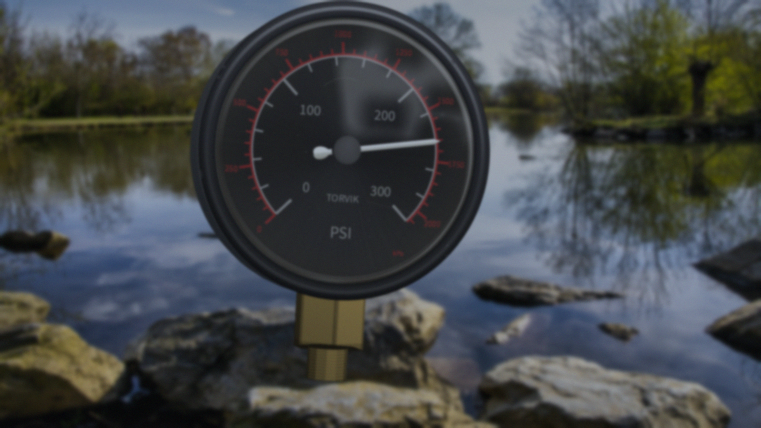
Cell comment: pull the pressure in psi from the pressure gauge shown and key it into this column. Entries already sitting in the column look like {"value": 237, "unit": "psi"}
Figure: {"value": 240, "unit": "psi"}
